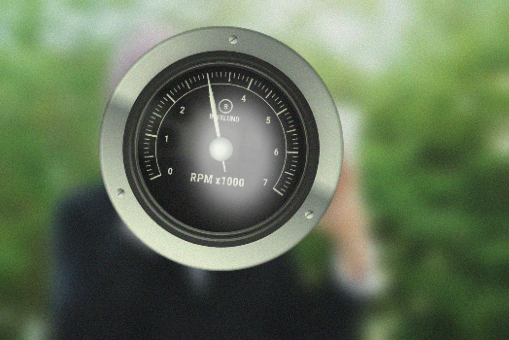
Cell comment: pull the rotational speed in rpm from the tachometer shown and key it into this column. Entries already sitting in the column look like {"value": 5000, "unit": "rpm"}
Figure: {"value": 3000, "unit": "rpm"}
